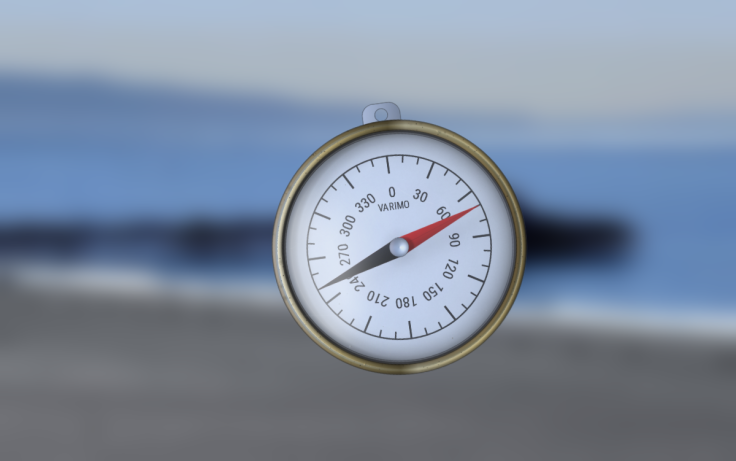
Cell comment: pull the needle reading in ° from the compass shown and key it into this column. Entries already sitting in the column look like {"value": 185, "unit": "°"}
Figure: {"value": 70, "unit": "°"}
